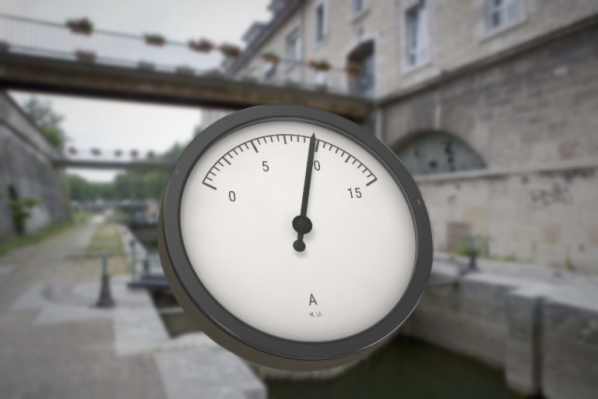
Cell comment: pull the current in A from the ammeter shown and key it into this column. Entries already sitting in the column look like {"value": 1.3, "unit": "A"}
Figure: {"value": 9.5, "unit": "A"}
